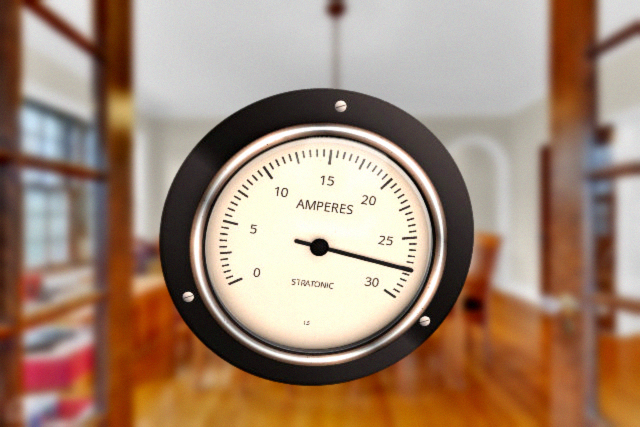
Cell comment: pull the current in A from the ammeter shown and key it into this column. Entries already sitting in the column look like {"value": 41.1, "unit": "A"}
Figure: {"value": 27.5, "unit": "A"}
